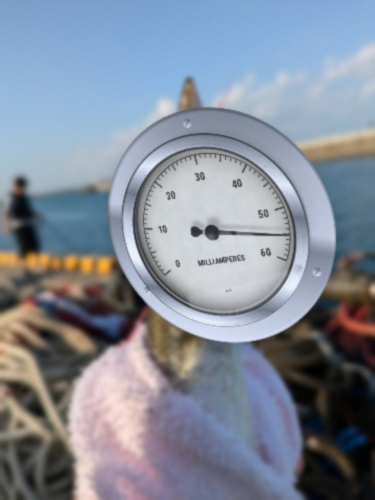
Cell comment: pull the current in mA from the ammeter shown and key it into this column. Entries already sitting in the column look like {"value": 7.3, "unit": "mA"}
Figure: {"value": 55, "unit": "mA"}
